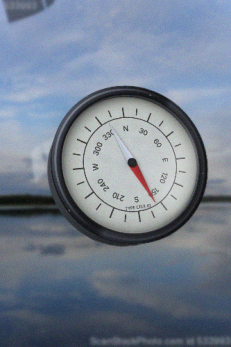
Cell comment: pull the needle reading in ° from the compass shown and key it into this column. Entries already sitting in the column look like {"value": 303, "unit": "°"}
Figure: {"value": 157.5, "unit": "°"}
